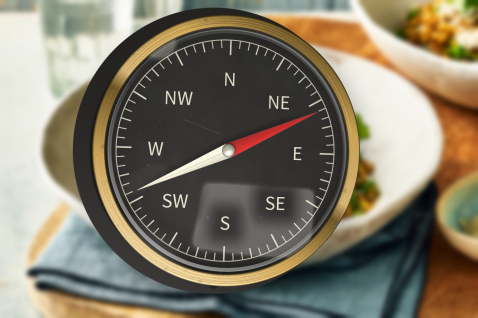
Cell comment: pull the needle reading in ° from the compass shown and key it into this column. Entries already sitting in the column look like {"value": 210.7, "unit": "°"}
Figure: {"value": 65, "unit": "°"}
